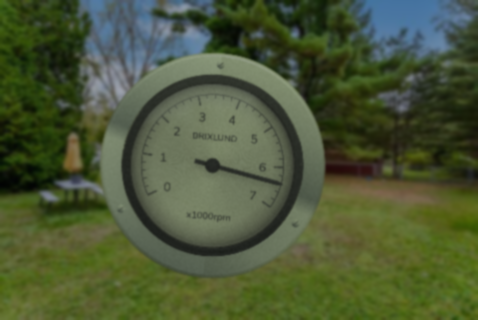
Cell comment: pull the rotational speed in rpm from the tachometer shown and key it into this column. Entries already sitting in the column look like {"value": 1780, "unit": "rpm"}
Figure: {"value": 6400, "unit": "rpm"}
